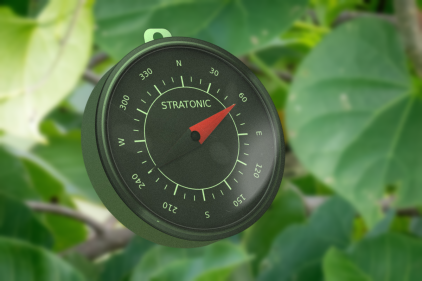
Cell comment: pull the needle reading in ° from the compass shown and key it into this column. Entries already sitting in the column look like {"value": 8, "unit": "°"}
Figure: {"value": 60, "unit": "°"}
